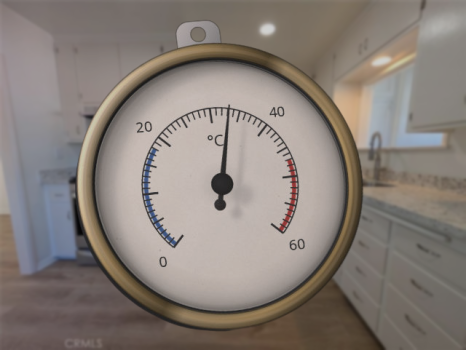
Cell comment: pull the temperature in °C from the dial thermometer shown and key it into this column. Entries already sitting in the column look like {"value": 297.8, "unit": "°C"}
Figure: {"value": 33, "unit": "°C"}
